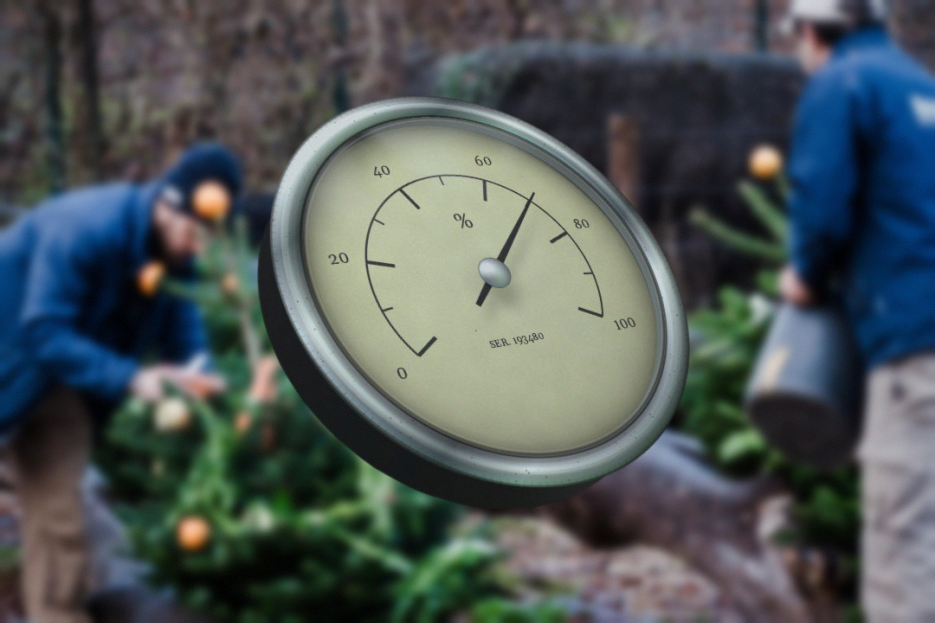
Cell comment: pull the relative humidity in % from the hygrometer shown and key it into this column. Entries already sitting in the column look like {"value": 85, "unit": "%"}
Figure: {"value": 70, "unit": "%"}
